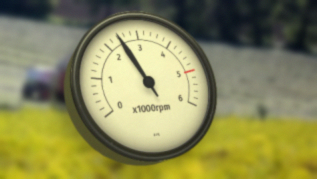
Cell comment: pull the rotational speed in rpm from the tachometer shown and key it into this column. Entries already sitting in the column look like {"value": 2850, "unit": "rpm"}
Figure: {"value": 2400, "unit": "rpm"}
